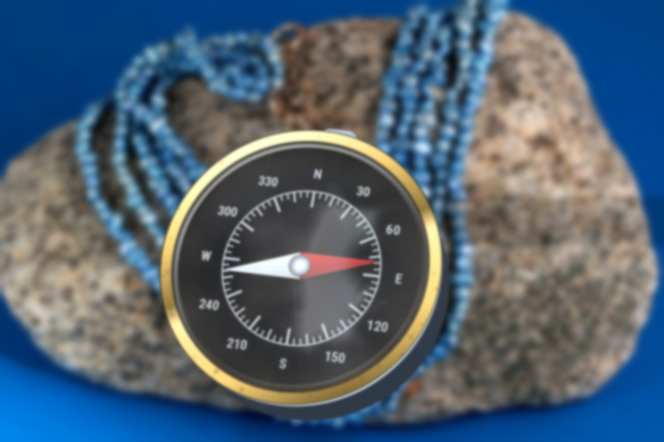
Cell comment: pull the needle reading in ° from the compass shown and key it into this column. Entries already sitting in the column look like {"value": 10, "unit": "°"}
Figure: {"value": 80, "unit": "°"}
